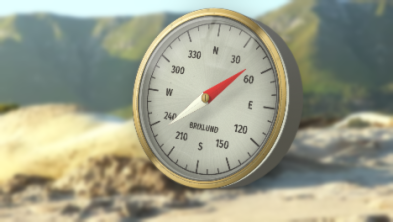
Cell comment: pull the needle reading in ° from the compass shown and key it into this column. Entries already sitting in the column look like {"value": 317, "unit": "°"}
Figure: {"value": 50, "unit": "°"}
